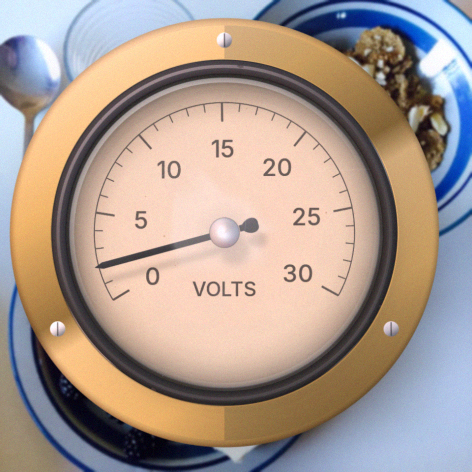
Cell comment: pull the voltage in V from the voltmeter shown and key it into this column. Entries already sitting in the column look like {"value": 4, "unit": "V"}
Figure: {"value": 2, "unit": "V"}
